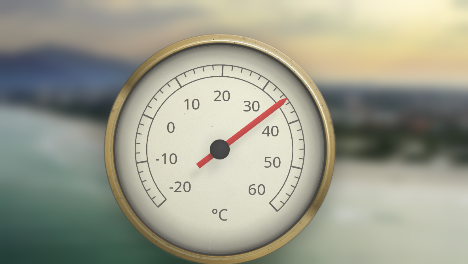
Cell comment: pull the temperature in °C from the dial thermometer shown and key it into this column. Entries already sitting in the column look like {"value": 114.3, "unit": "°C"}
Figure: {"value": 35, "unit": "°C"}
